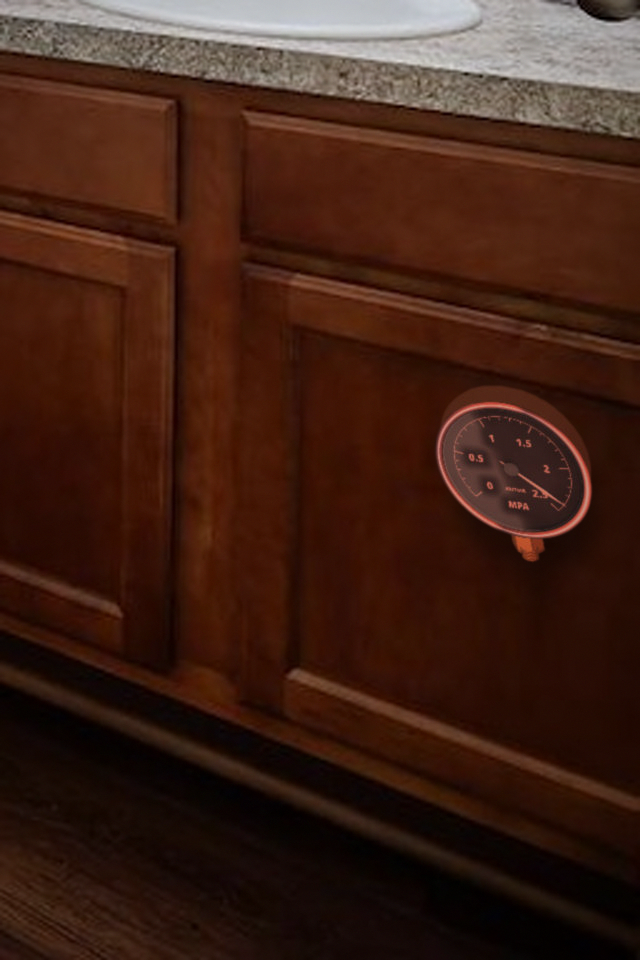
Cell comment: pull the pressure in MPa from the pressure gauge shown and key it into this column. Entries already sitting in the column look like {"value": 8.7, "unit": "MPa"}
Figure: {"value": 2.4, "unit": "MPa"}
